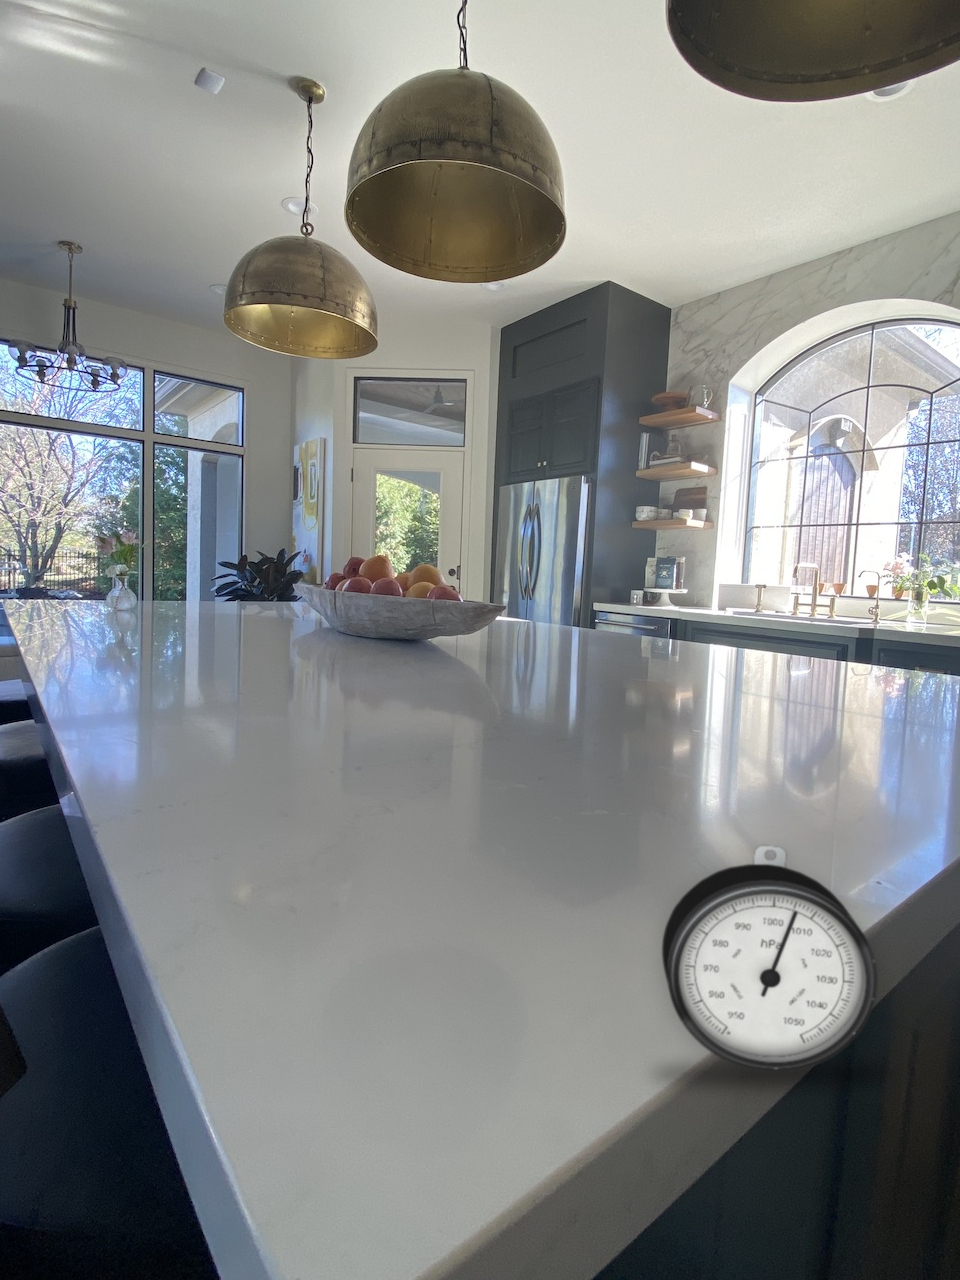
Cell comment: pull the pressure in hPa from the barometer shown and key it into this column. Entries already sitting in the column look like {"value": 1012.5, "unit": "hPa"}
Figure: {"value": 1005, "unit": "hPa"}
